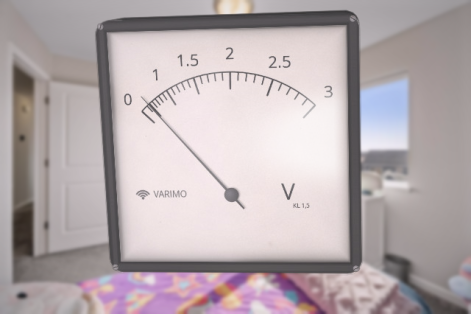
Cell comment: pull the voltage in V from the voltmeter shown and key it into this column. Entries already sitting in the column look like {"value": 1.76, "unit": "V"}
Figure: {"value": 0.5, "unit": "V"}
